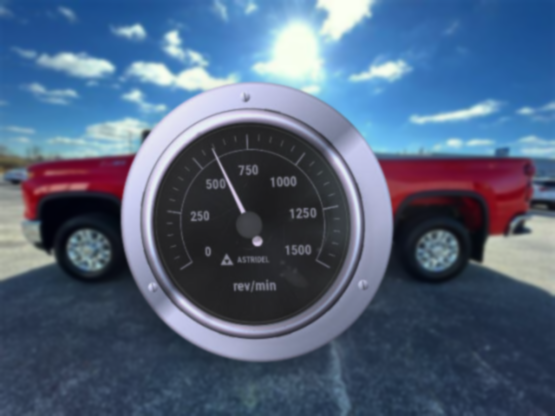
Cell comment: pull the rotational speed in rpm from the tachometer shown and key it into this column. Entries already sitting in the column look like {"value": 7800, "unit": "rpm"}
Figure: {"value": 600, "unit": "rpm"}
